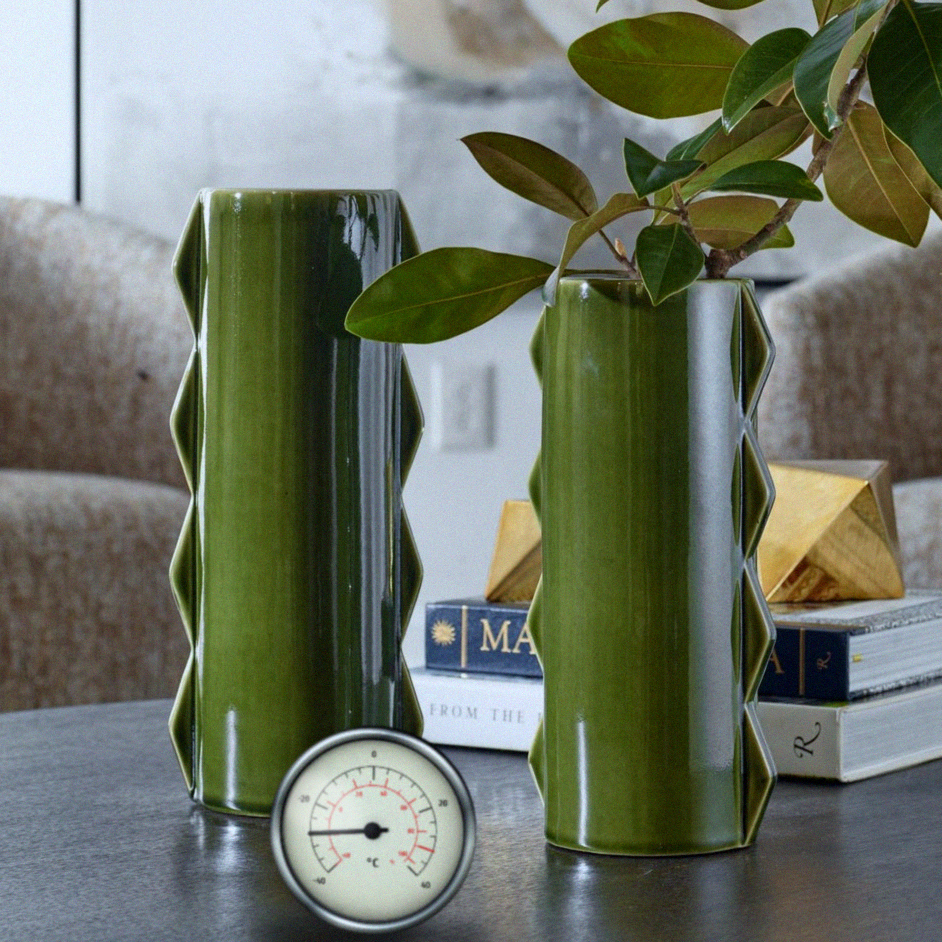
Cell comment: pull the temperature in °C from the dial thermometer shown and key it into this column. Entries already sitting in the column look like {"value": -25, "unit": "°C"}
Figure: {"value": -28, "unit": "°C"}
